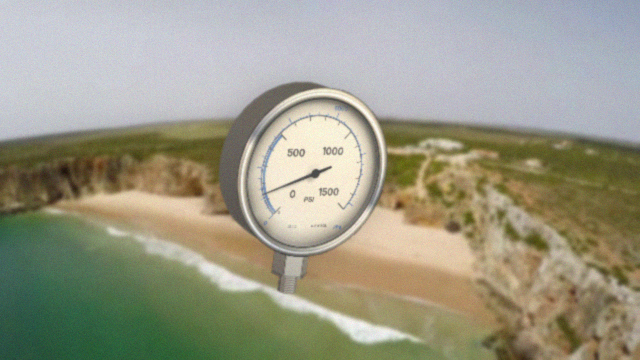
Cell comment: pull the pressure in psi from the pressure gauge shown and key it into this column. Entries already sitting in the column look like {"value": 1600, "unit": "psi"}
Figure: {"value": 150, "unit": "psi"}
